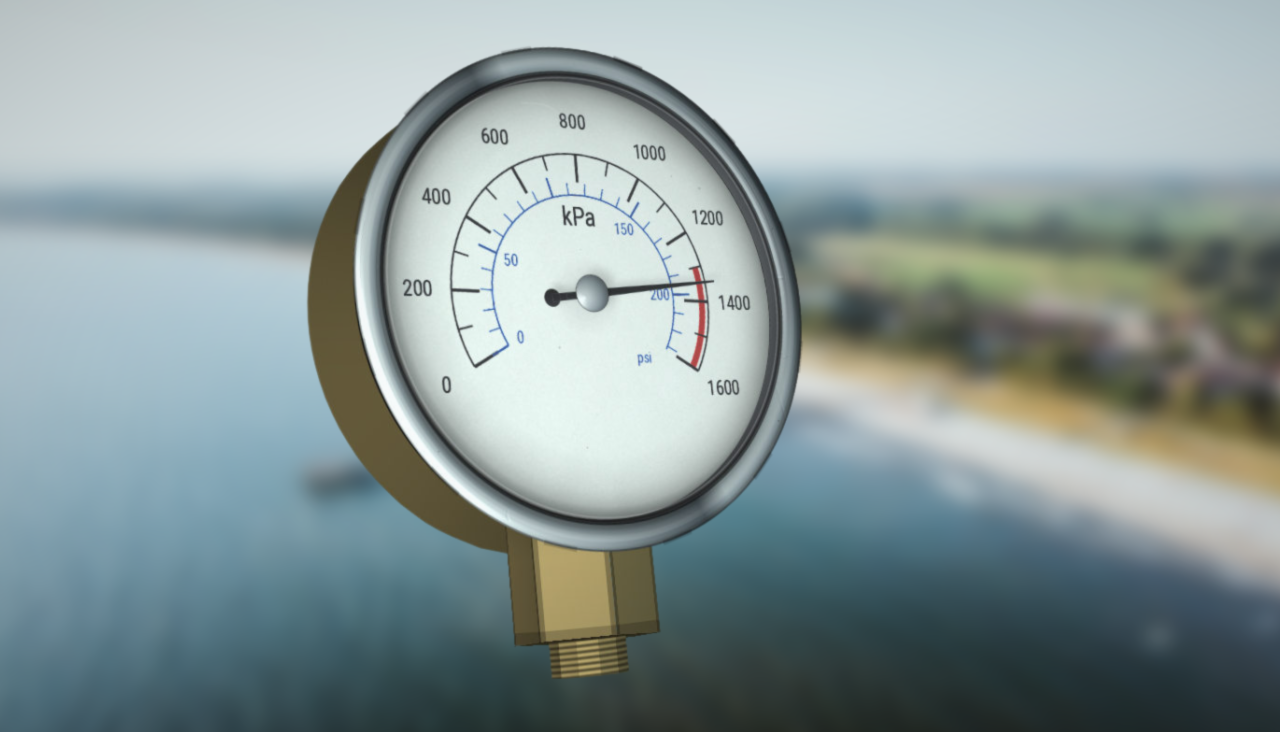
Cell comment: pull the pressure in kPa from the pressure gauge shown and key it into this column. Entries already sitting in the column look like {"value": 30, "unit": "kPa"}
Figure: {"value": 1350, "unit": "kPa"}
